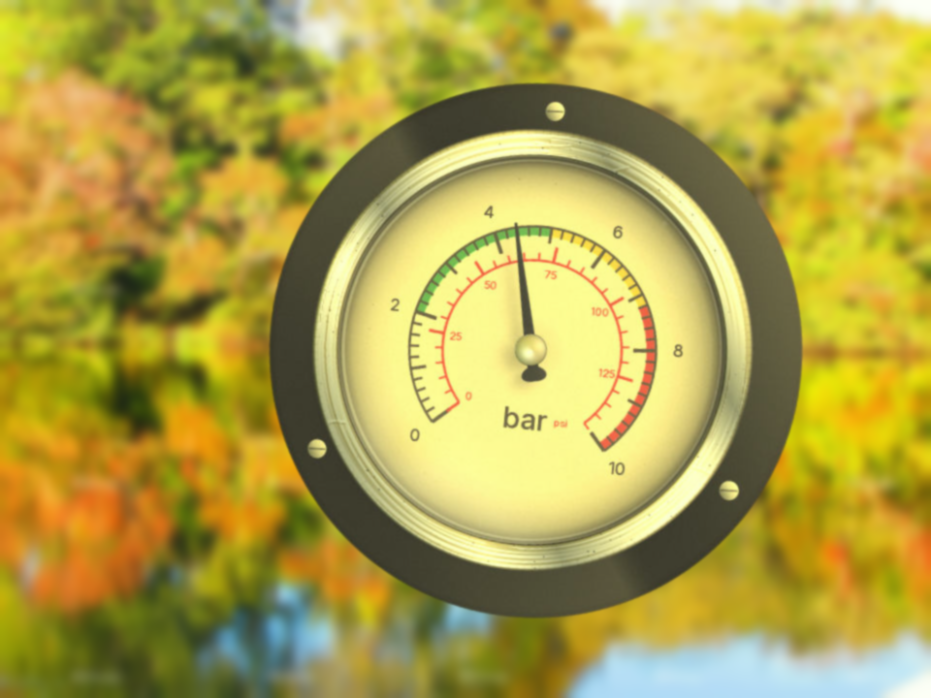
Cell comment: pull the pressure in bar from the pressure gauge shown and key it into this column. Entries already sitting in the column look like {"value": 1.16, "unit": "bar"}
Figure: {"value": 4.4, "unit": "bar"}
